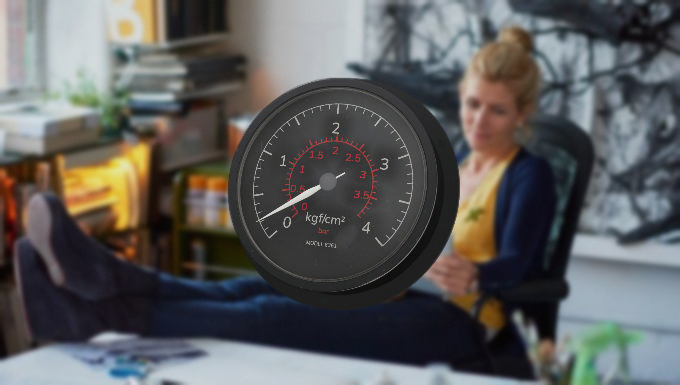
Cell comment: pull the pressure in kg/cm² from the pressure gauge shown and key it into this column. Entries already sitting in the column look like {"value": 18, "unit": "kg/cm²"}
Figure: {"value": 0.2, "unit": "kg/cm²"}
